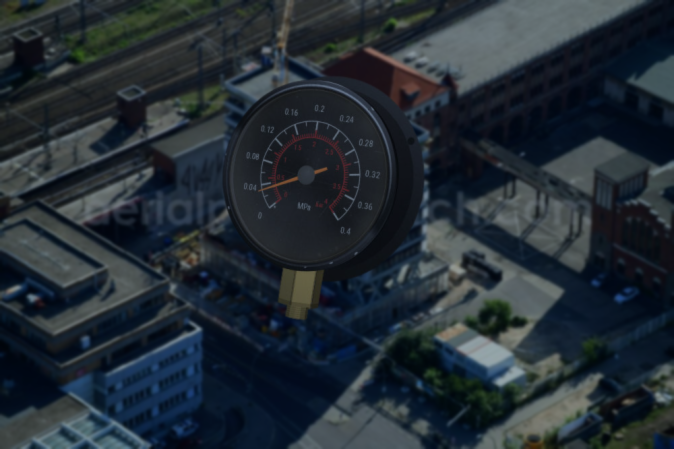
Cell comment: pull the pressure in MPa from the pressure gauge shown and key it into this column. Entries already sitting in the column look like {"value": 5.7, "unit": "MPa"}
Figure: {"value": 0.03, "unit": "MPa"}
